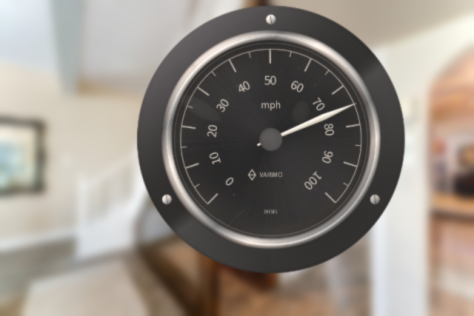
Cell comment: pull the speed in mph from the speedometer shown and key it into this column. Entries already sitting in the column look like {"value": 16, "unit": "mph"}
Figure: {"value": 75, "unit": "mph"}
